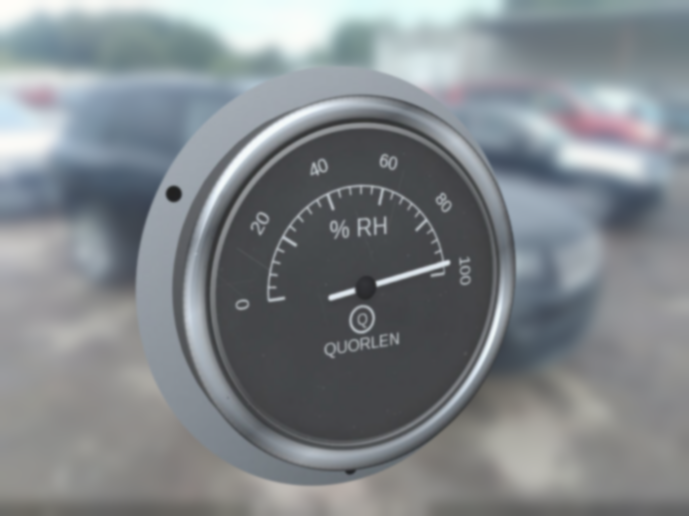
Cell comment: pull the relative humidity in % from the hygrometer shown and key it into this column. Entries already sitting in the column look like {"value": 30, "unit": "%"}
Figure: {"value": 96, "unit": "%"}
